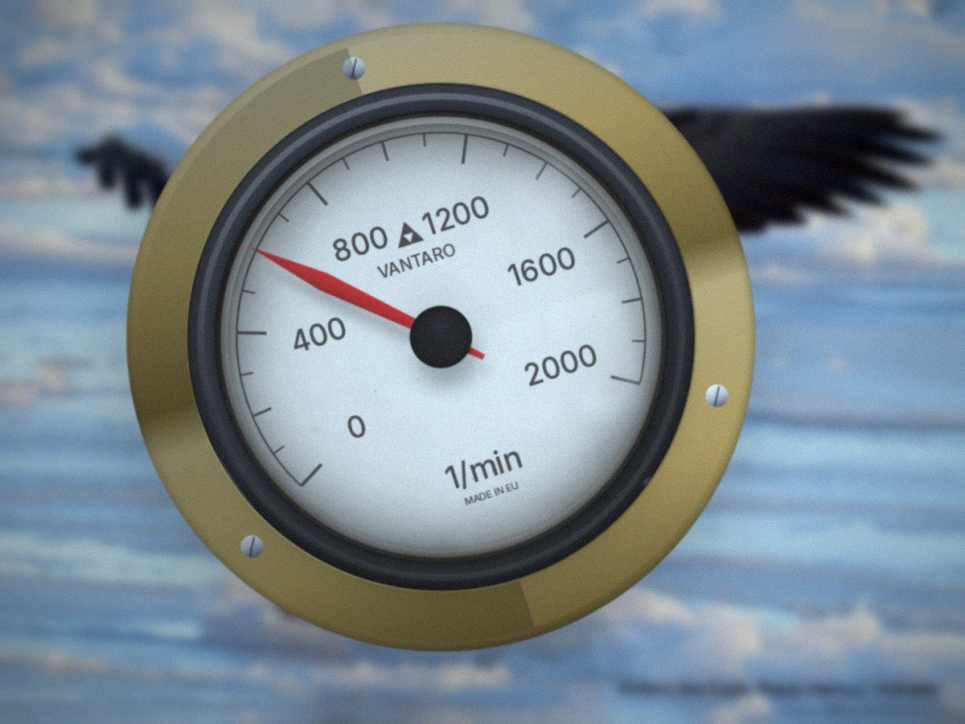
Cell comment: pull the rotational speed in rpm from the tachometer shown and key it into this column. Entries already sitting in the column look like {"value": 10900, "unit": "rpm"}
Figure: {"value": 600, "unit": "rpm"}
